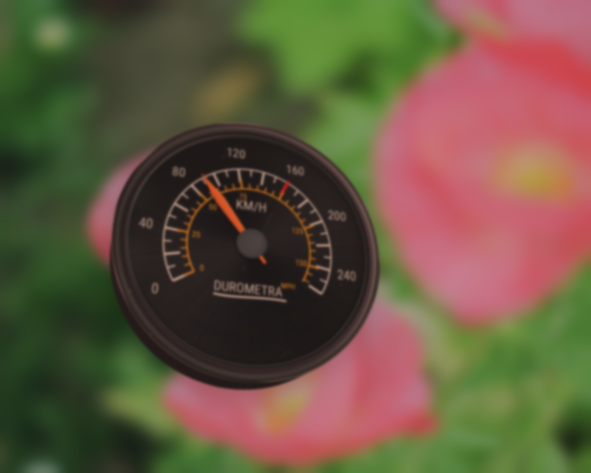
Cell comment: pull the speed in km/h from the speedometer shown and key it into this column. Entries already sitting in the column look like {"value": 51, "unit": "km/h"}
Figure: {"value": 90, "unit": "km/h"}
